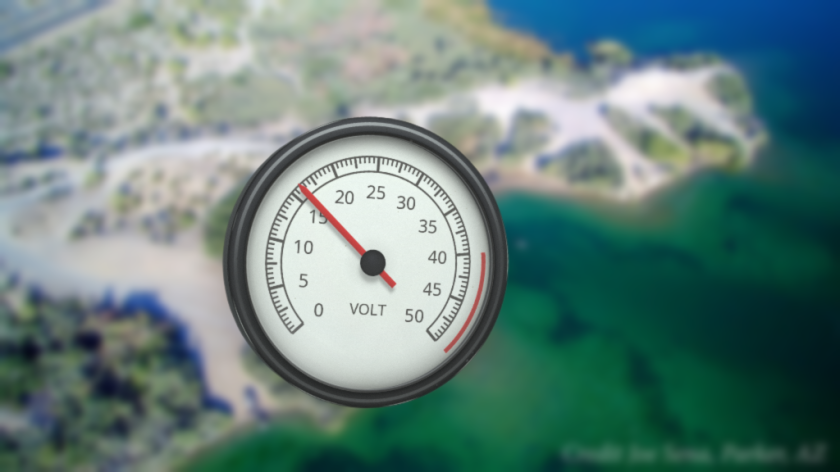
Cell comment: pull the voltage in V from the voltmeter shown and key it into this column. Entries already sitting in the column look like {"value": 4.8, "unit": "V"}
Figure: {"value": 16, "unit": "V"}
